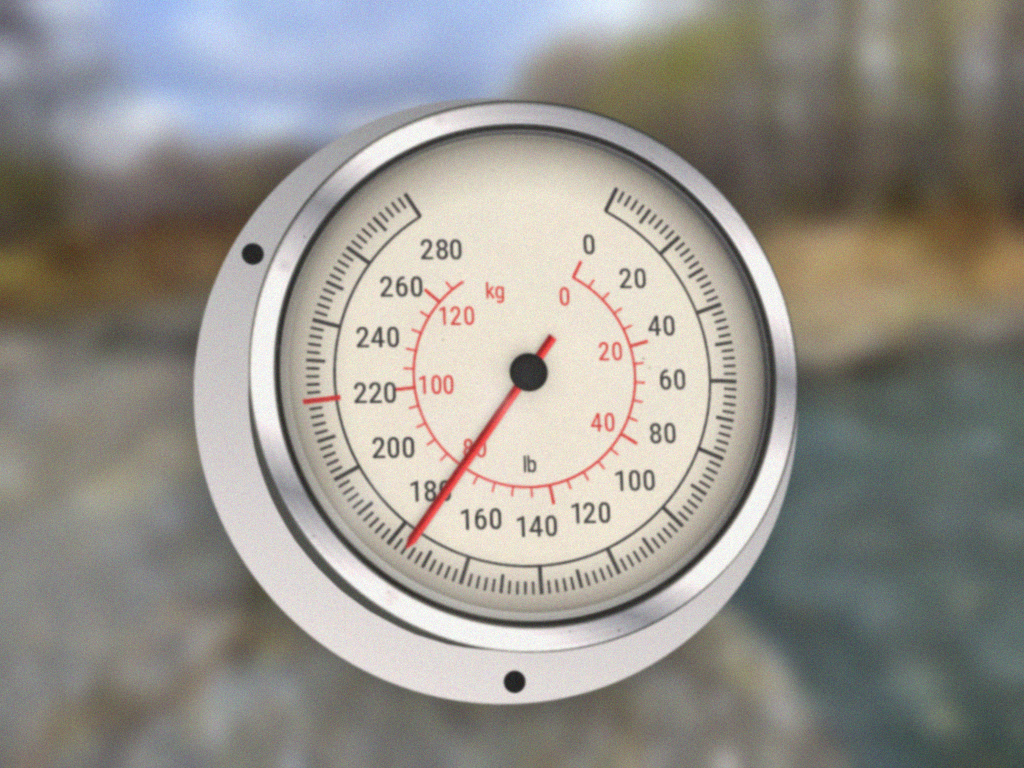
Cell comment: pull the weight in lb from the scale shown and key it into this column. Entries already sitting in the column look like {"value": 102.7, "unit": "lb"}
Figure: {"value": 176, "unit": "lb"}
